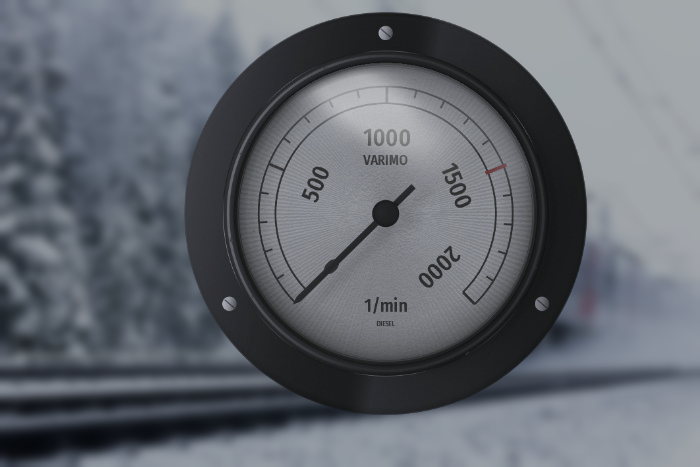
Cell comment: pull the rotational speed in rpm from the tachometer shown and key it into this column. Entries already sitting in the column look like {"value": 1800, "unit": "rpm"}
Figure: {"value": 0, "unit": "rpm"}
